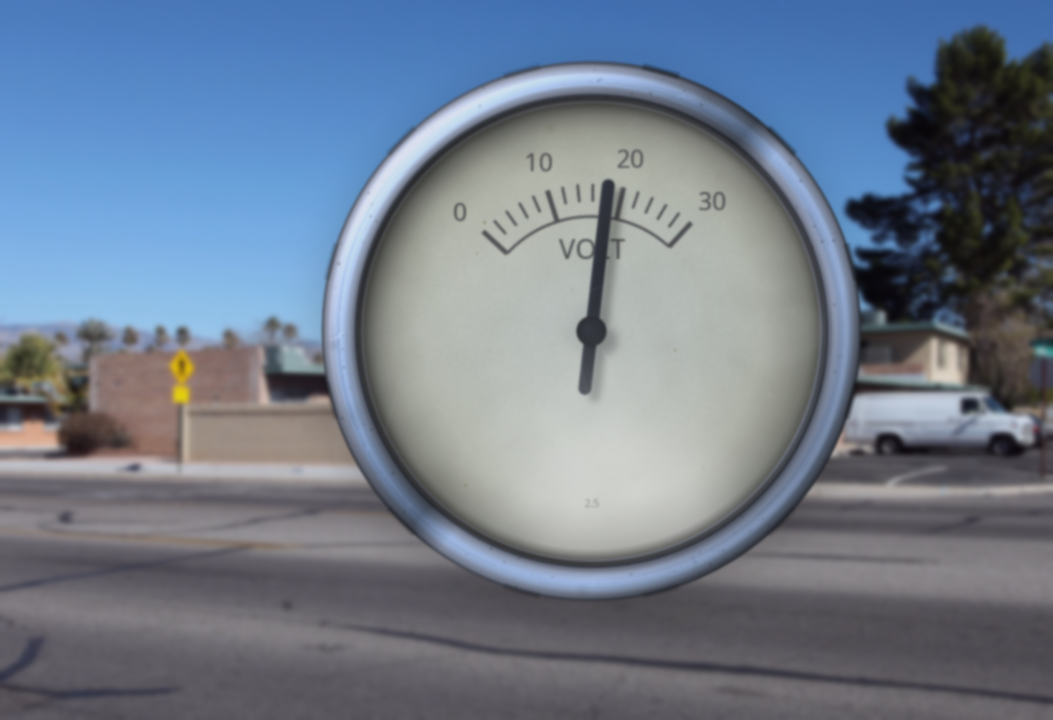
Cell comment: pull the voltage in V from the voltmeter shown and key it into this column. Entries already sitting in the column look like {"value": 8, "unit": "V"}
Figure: {"value": 18, "unit": "V"}
